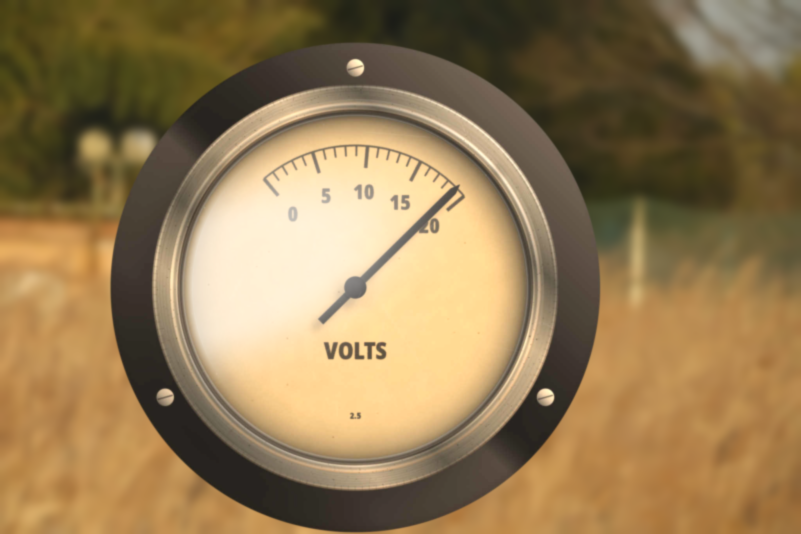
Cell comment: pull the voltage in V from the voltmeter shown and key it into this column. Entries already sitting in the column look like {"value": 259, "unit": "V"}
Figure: {"value": 19, "unit": "V"}
